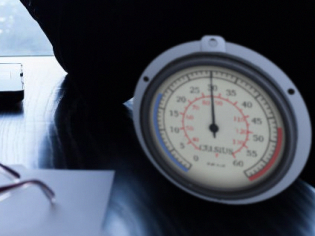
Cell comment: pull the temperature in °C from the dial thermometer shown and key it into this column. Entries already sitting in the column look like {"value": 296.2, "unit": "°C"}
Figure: {"value": 30, "unit": "°C"}
